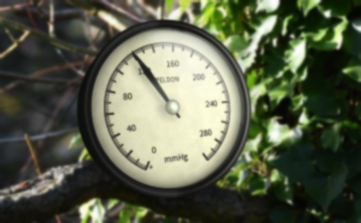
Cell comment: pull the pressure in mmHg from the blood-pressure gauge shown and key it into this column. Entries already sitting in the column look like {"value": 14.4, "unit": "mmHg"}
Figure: {"value": 120, "unit": "mmHg"}
